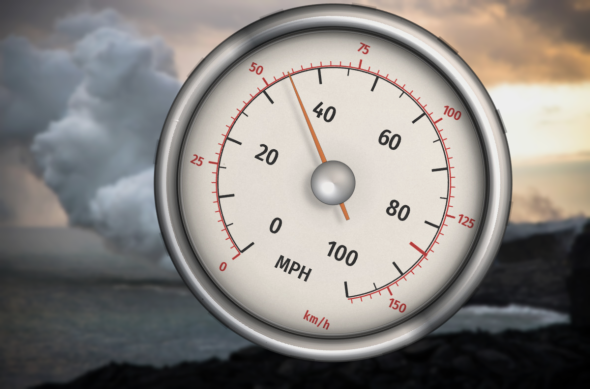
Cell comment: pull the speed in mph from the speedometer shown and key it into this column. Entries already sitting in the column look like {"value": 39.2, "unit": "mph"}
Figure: {"value": 35, "unit": "mph"}
